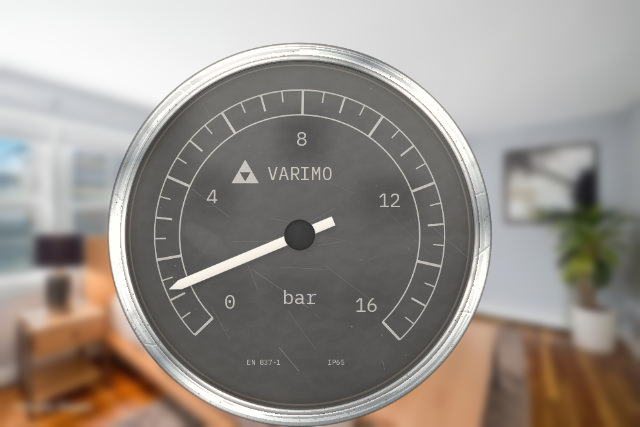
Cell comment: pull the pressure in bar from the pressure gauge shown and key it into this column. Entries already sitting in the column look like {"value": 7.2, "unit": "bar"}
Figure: {"value": 1.25, "unit": "bar"}
